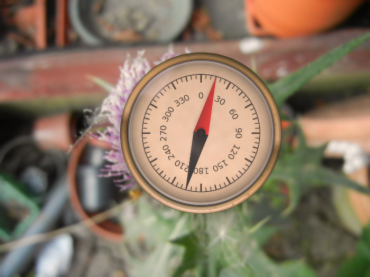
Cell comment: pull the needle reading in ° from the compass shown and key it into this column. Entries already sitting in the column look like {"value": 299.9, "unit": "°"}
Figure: {"value": 15, "unit": "°"}
